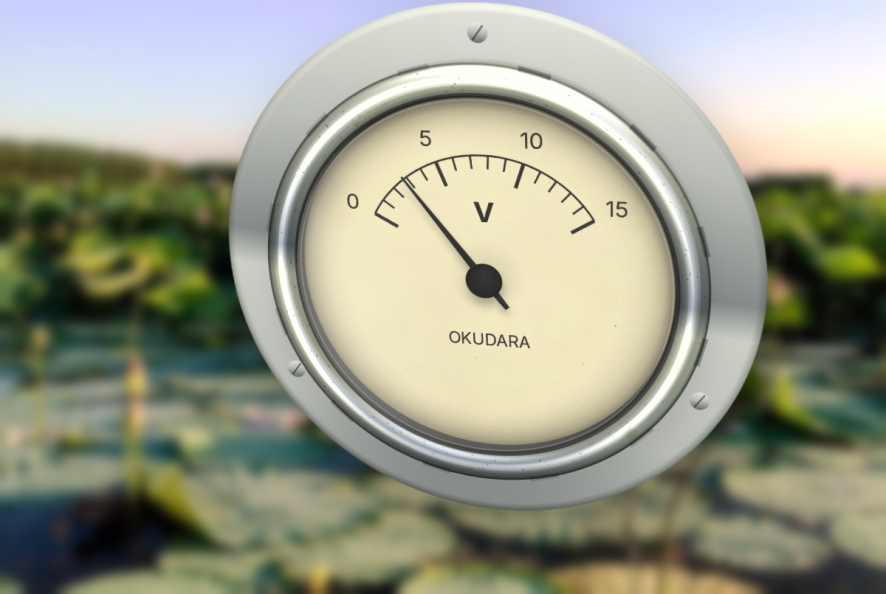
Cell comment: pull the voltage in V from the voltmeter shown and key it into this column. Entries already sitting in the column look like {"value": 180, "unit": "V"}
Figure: {"value": 3, "unit": "V"}
